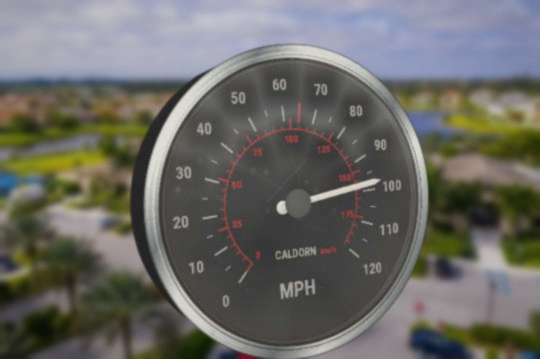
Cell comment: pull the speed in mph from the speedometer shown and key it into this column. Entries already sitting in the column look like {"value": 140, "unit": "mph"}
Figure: {"value": 97.5, "unit": "mph"}
